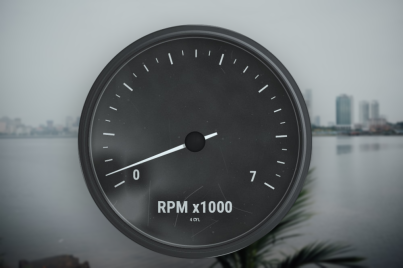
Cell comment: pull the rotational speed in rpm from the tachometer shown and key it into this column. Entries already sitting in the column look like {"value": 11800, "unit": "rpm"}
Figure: {"value": 250, "unit": "rpm"}
